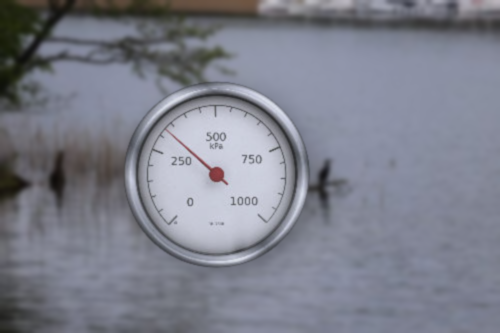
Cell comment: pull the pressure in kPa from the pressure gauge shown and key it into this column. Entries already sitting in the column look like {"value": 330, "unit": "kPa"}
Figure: {"value": 325, "unit": "kPa"}
